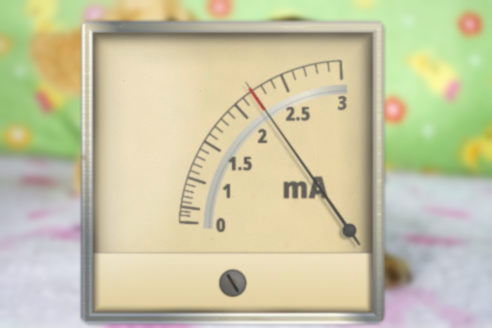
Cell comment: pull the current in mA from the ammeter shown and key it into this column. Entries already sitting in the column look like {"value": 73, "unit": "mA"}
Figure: {"value": 2.2, "unit": "mA"}
